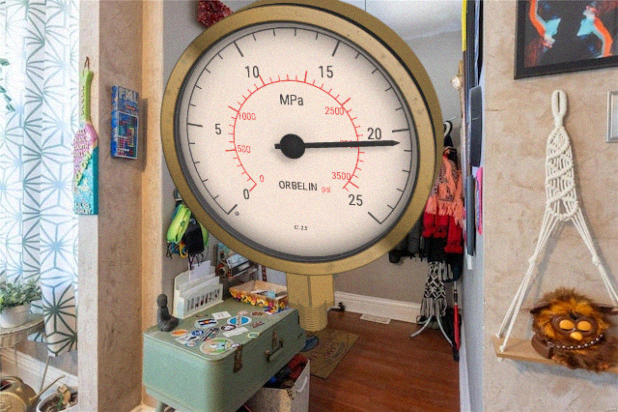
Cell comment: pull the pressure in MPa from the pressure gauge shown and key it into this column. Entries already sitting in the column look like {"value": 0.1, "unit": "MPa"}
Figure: {"value": 20.5, "unit": "MPa"}
